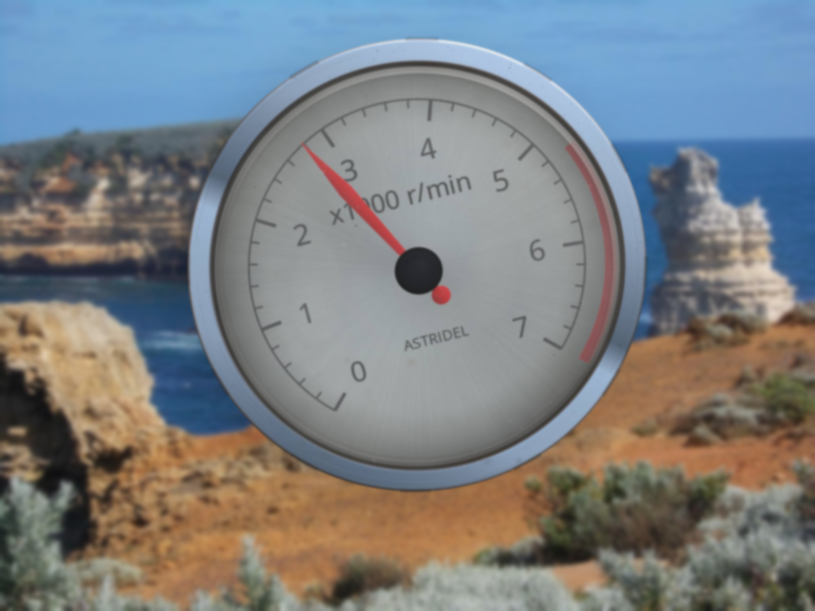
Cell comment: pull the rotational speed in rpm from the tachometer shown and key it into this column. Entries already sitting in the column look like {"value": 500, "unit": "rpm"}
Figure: {"value": 2800, "unit": "rpm"}
